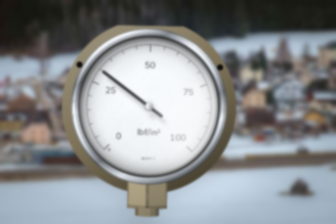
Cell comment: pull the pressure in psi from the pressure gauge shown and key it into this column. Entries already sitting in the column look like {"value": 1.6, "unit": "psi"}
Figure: {"value": 30, "unit": "psi"}
